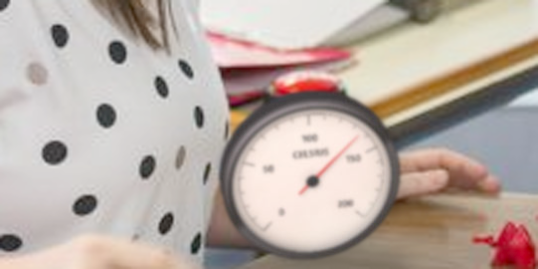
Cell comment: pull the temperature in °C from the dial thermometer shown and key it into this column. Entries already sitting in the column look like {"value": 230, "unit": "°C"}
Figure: {"value": 135, "unit": "°C"}
